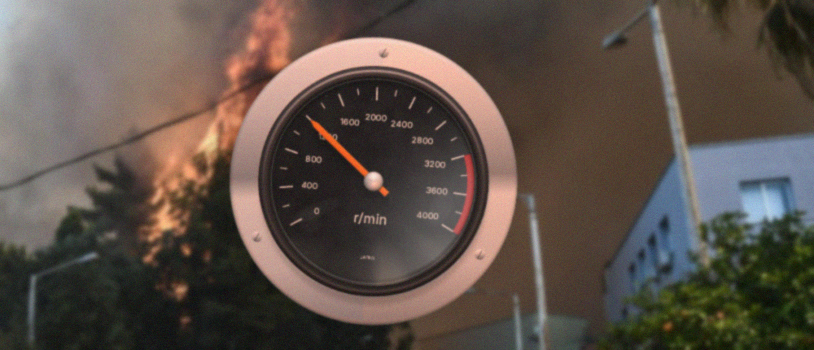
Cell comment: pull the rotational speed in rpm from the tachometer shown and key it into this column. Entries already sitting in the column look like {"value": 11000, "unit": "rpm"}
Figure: {"value": 1200, "unit": "rpm"}
